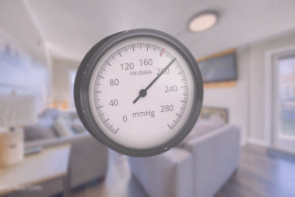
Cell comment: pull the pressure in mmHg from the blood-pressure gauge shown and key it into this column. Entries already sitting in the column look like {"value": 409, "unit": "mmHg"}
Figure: {"value": 200, "unit": "mmHg"}
